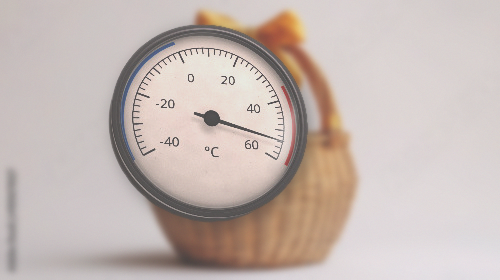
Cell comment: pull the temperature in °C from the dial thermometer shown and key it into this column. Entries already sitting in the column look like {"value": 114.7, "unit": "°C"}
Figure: {"value": 54, "unit": "°C"}
